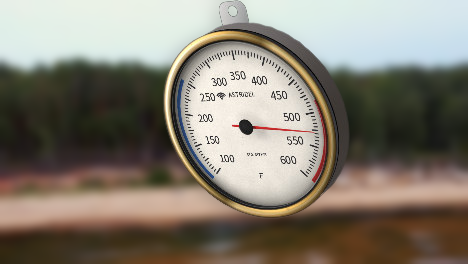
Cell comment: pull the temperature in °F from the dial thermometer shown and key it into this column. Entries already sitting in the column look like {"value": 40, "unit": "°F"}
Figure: {"value": 525, "unit": "°F"}
